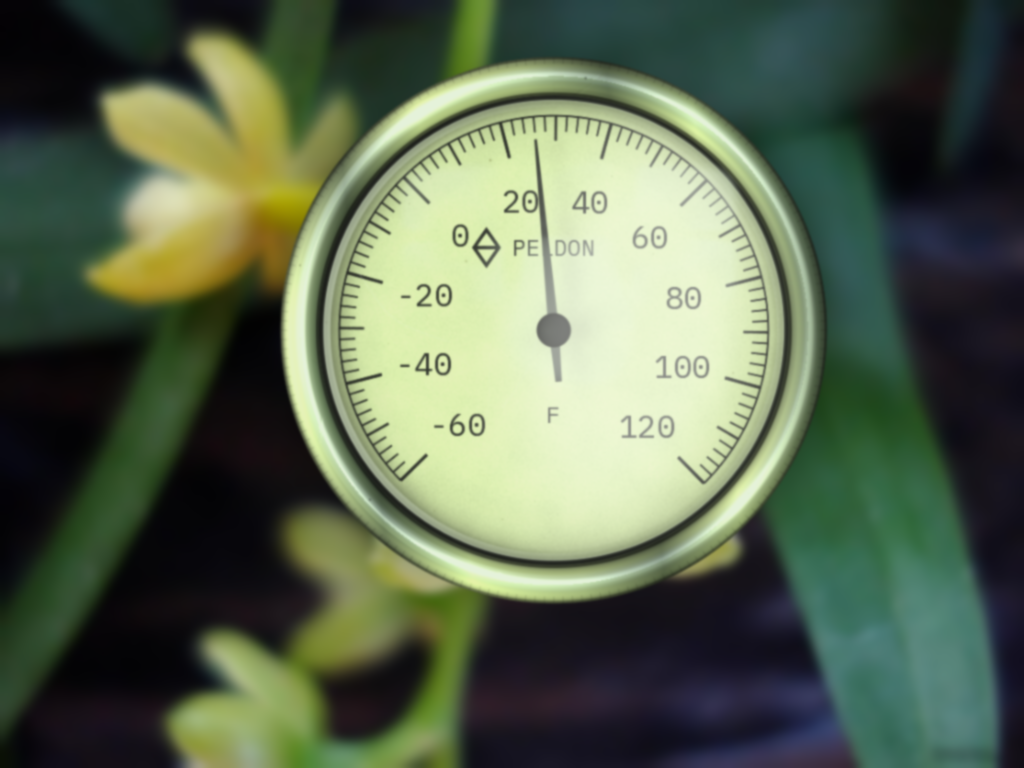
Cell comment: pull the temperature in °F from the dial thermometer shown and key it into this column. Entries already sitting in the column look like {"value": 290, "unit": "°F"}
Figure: {"value": 26, "unit": "°F"}
